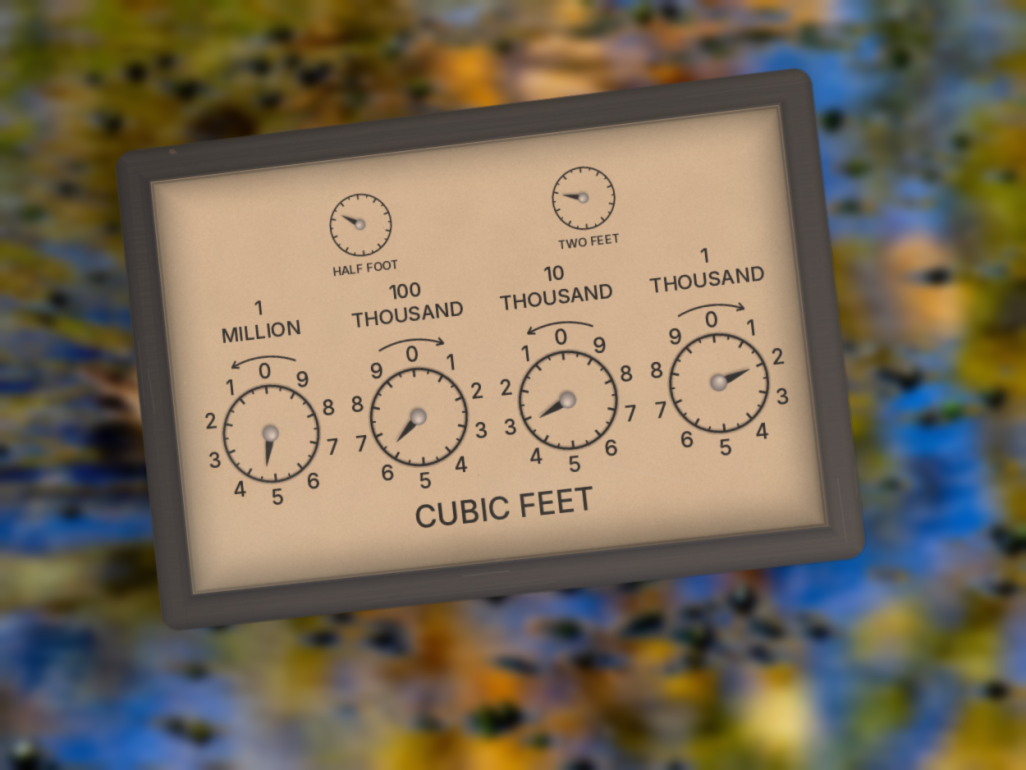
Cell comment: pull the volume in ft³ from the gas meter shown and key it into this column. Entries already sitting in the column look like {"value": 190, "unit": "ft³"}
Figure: {"value": 463200, "unit": "ft³"}
